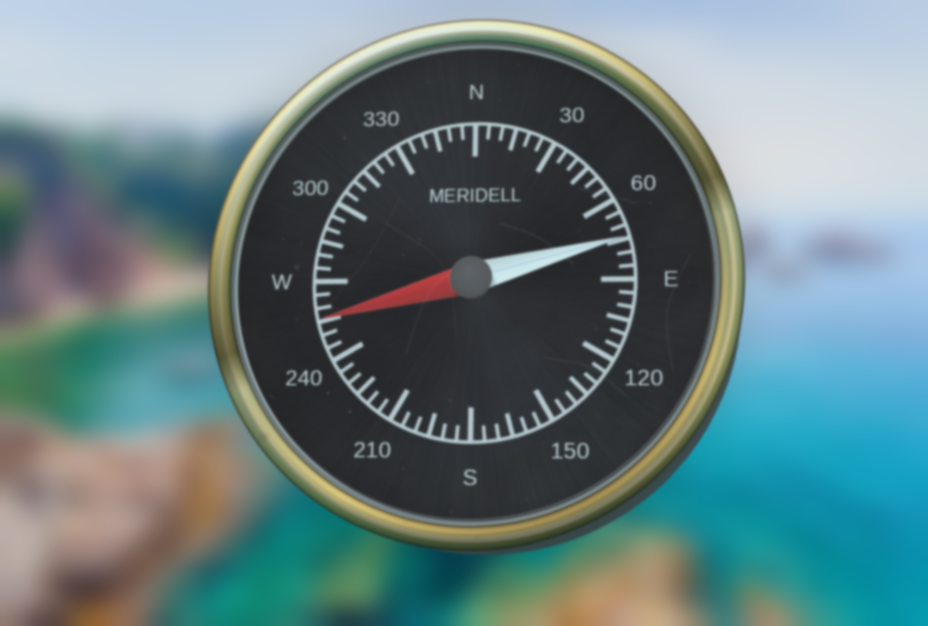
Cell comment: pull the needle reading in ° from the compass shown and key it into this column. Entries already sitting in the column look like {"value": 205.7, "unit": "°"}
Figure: {"value": 255, "unit": "°"}
